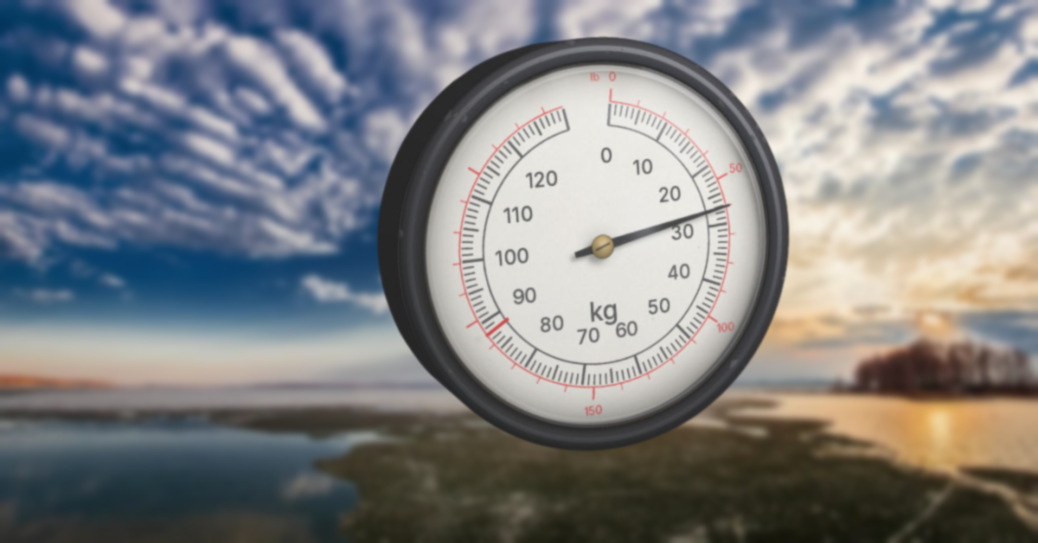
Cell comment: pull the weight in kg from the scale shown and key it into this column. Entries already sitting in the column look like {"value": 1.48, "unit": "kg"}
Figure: {"value": 27, "unit": "kg"}
